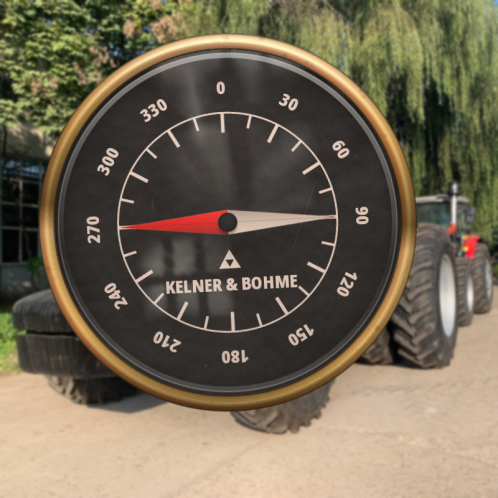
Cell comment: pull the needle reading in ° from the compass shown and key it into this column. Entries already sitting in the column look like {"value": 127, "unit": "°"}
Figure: {"value": 270, "unit": "°"}
